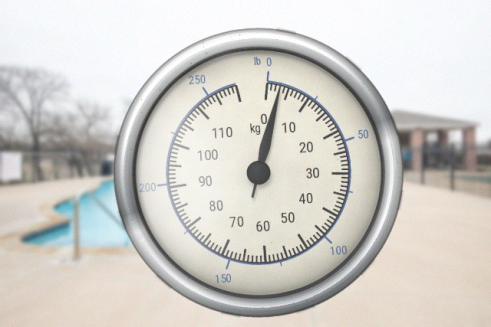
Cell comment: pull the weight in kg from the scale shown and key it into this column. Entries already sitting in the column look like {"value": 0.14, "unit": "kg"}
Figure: {"value": 3, "unit": "kg"}
